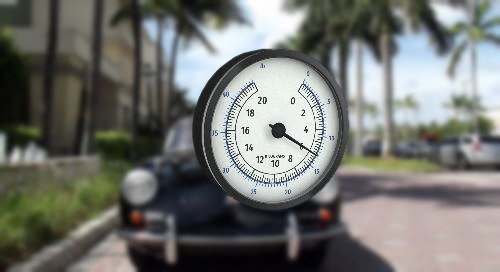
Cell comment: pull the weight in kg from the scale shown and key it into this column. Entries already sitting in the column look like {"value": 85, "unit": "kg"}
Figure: {"value": 6, "unit": "kg"}
